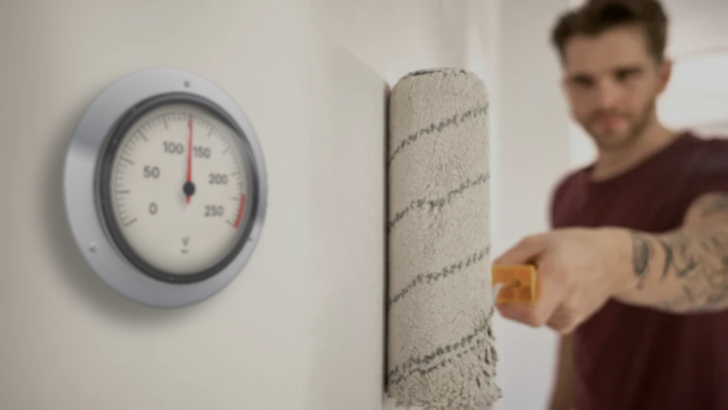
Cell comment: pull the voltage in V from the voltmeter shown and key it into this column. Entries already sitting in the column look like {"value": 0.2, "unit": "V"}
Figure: {"value": 125, "unit": "V"}
